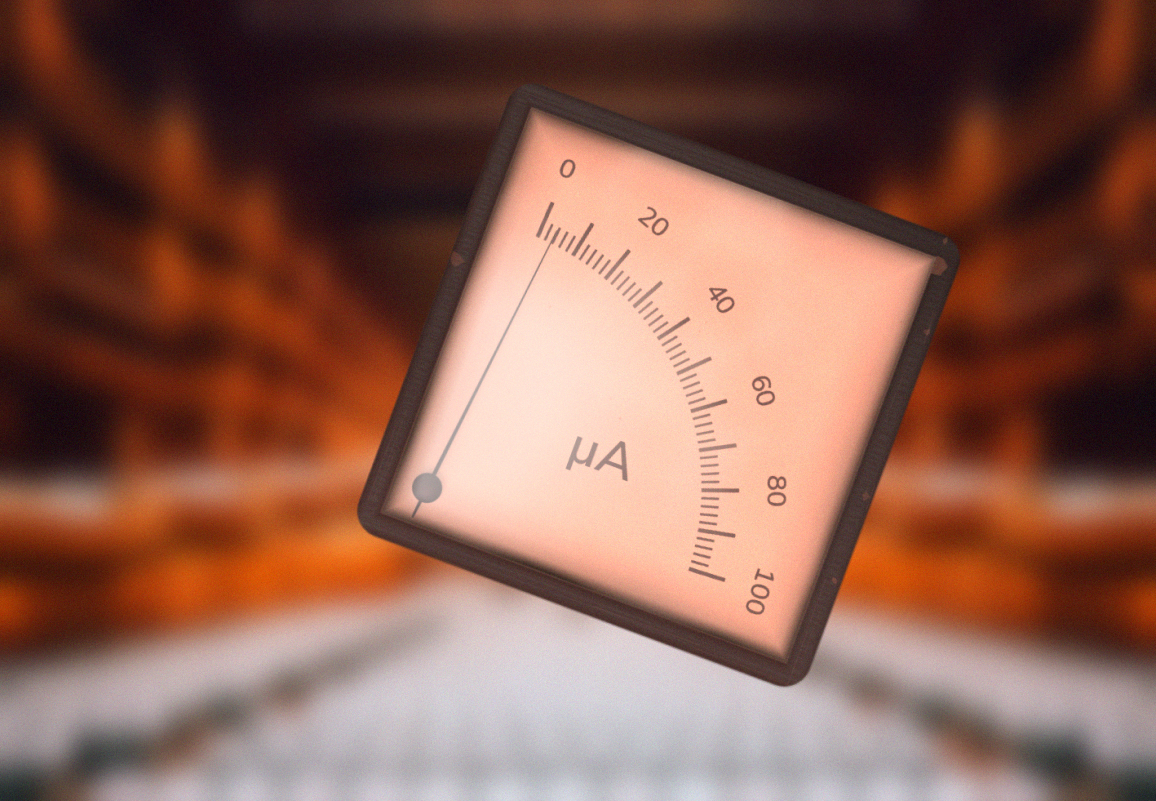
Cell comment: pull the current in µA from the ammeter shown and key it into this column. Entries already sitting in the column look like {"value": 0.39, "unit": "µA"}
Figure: {"value": 4, "unit": "µA"}
